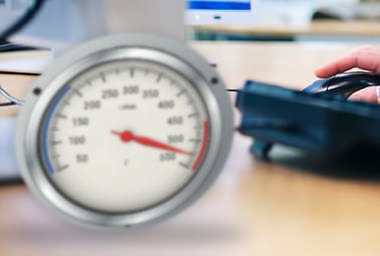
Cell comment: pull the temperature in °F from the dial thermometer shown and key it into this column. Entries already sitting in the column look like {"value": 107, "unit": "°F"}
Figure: {"value": 525, "unit": "°F"}
